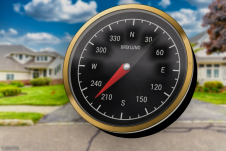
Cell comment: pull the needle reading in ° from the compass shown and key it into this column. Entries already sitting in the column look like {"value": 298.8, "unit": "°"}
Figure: {"value": 220, "unit": "°"}
